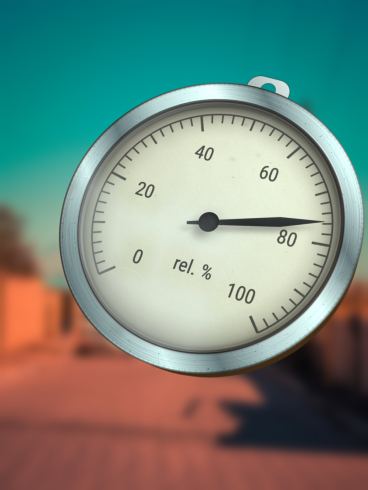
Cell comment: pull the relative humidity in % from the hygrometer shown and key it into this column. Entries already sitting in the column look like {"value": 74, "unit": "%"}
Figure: {"value": 76, "unit": "%"}
